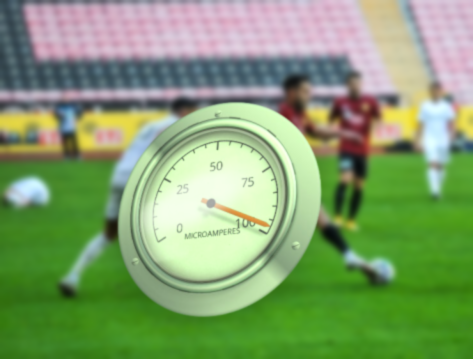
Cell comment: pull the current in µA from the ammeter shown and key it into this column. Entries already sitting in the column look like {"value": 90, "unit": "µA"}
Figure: {"value": 97.5, "unit": "µA"}
